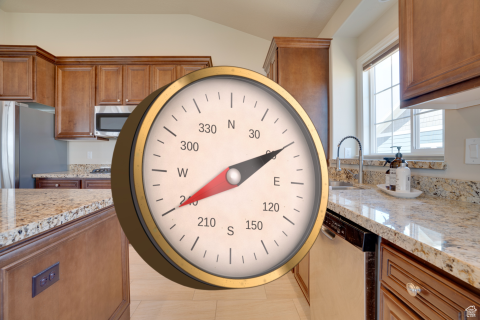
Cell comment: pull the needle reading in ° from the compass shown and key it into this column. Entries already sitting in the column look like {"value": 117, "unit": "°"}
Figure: {"value": 240, "unit": "°"}
